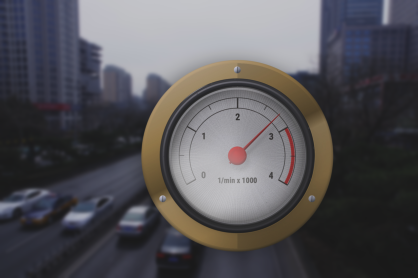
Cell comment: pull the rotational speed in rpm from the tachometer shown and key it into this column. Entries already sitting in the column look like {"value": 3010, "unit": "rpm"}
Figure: {"value": 2750, "unit": "rpm"}
